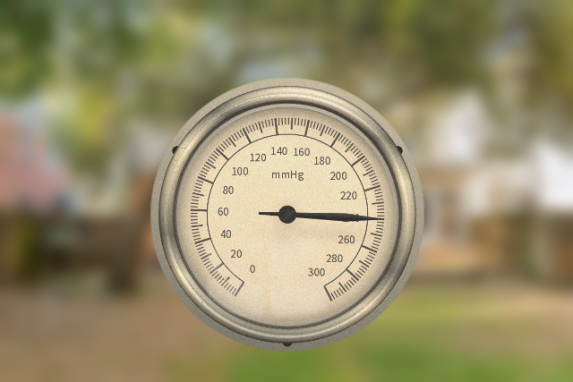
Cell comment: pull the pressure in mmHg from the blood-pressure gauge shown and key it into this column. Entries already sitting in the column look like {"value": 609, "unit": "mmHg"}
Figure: {"value": 240, "unit": "mmHg"}
